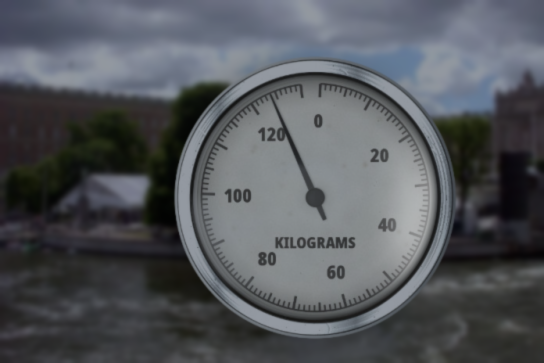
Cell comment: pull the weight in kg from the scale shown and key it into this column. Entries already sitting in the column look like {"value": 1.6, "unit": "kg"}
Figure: {"value": 124, "unit": "kg"}
